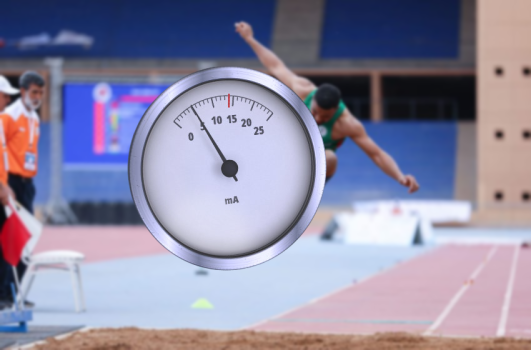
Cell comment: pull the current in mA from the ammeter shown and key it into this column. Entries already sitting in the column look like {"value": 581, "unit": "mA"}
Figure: {"value": 5, "unit": "mA"}
